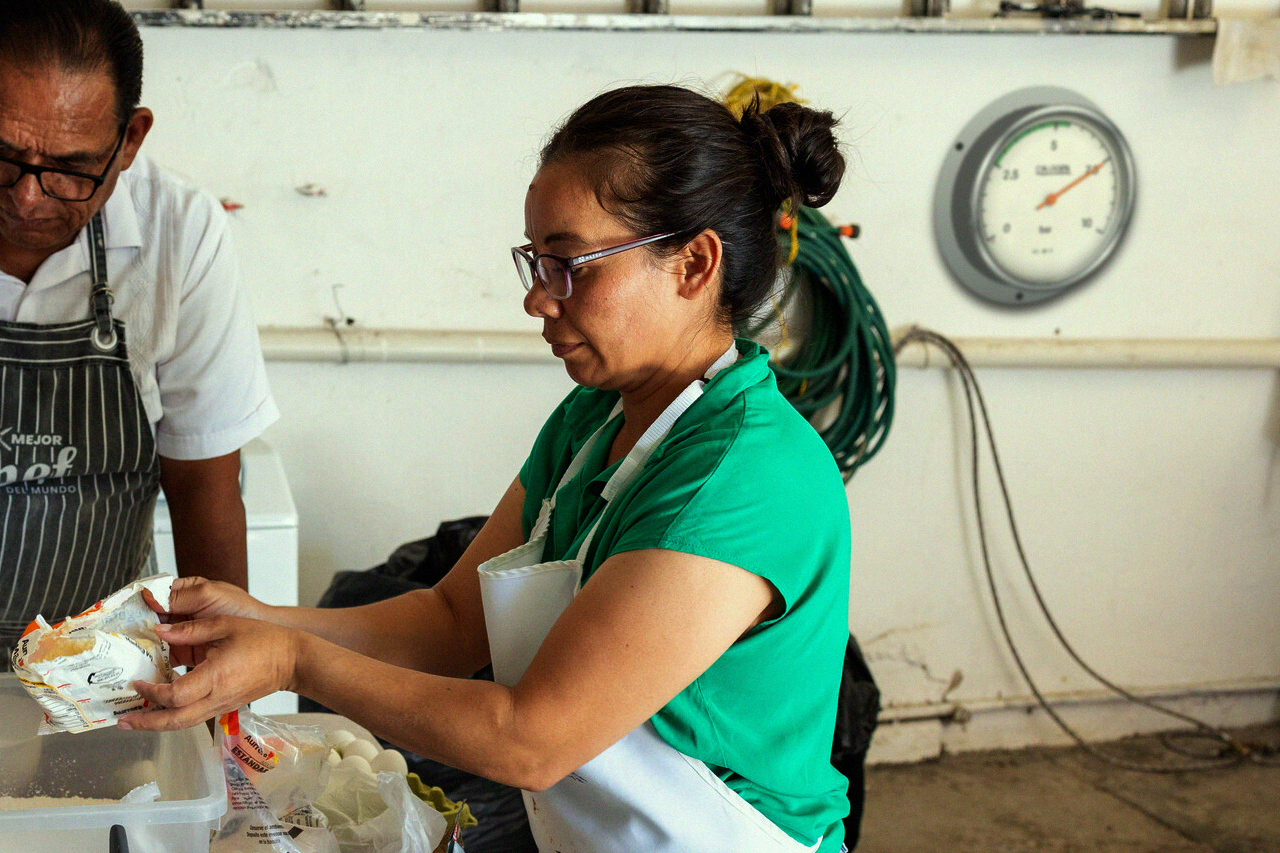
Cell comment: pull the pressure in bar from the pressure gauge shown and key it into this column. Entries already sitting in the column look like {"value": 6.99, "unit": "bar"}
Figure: {"value": 7.5, "unit": "bar"}
